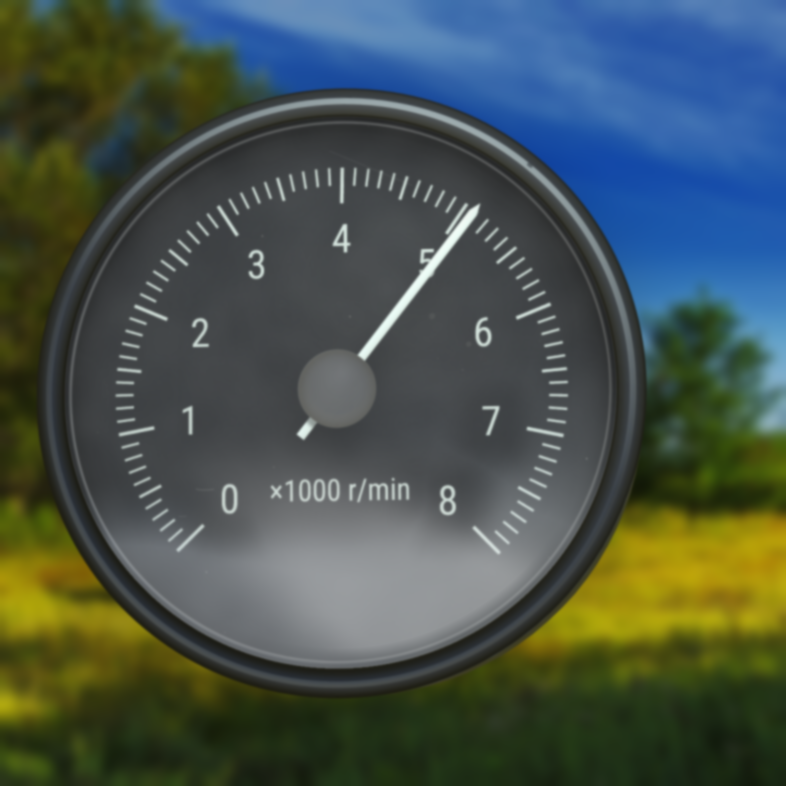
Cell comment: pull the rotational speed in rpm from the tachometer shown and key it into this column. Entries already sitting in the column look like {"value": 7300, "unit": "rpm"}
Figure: {"value": 5100, "unit": "rpm"}
